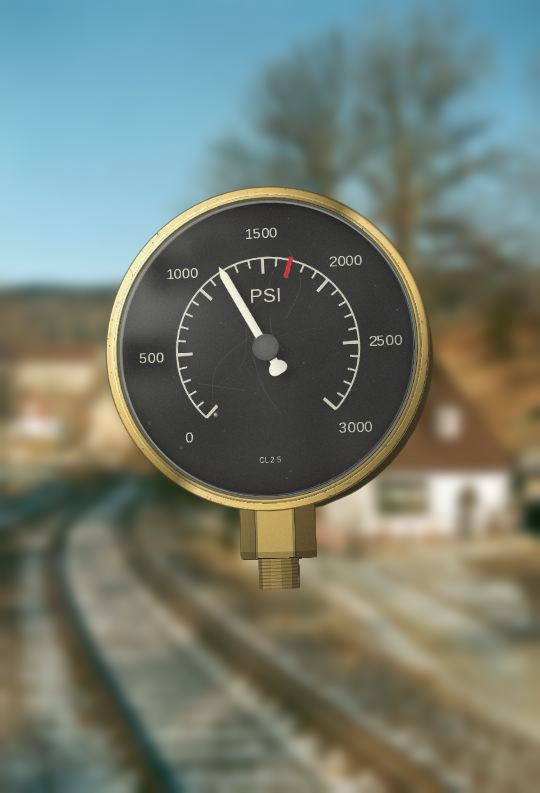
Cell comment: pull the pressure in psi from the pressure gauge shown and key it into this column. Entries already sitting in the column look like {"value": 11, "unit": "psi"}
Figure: {"value": 1200, "unit": "psi"}
